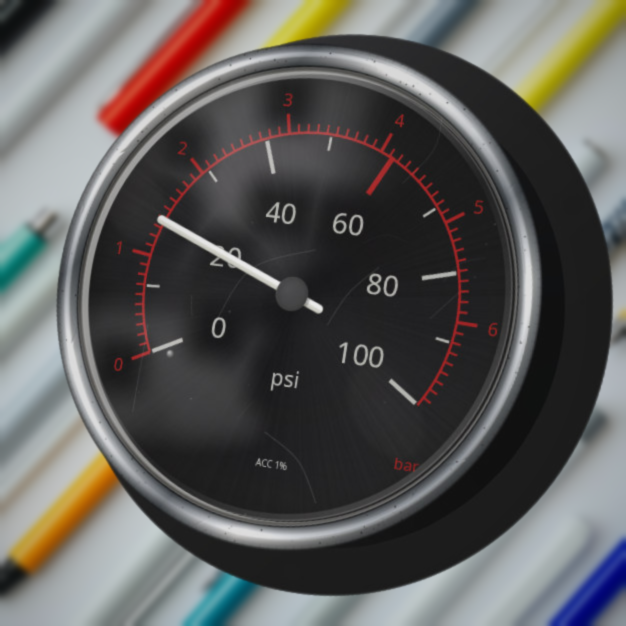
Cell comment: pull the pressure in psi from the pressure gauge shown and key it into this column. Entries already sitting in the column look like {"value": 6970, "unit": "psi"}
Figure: {"value": 20, "unit": "psi"}
